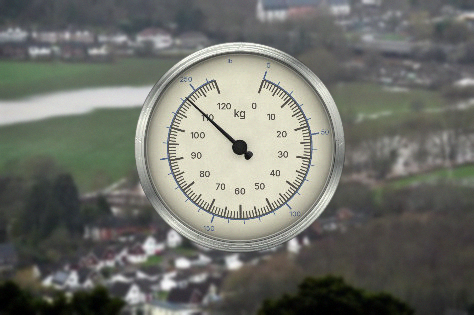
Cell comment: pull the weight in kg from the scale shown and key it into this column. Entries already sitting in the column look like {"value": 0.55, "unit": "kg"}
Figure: {"value": 110, "unit": "kg"}
